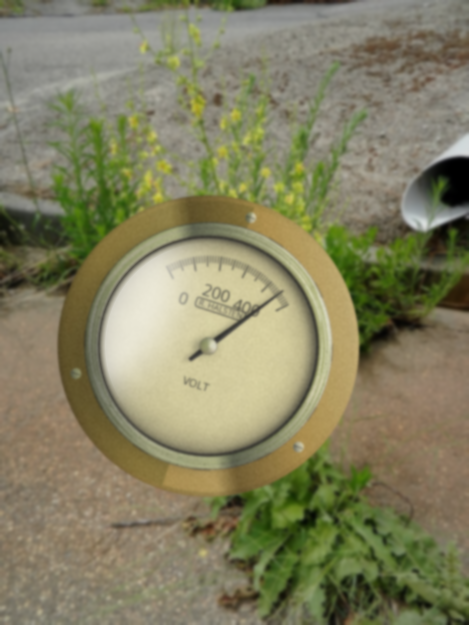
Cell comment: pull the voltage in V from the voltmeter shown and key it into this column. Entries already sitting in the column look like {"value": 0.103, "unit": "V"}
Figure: {"value": 450, "unit": "V"}
